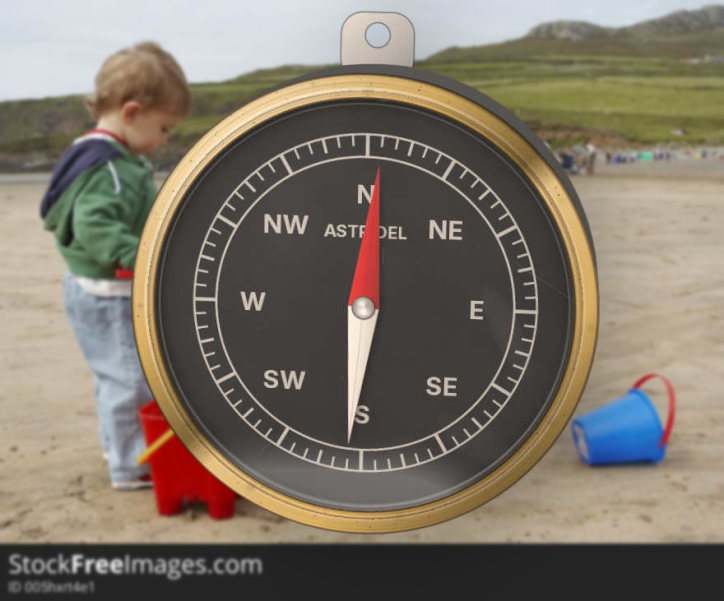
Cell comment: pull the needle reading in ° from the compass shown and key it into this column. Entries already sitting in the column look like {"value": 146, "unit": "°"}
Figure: {"value": 5, "unit": "°"}
